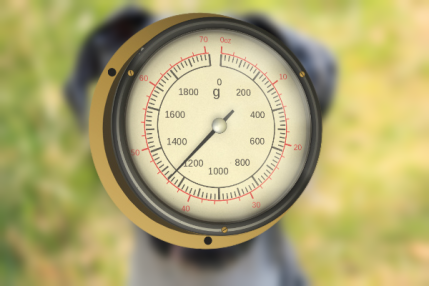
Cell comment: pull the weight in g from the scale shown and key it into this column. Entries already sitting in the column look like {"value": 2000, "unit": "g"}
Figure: {"value": 1260, "unit": "g"}
